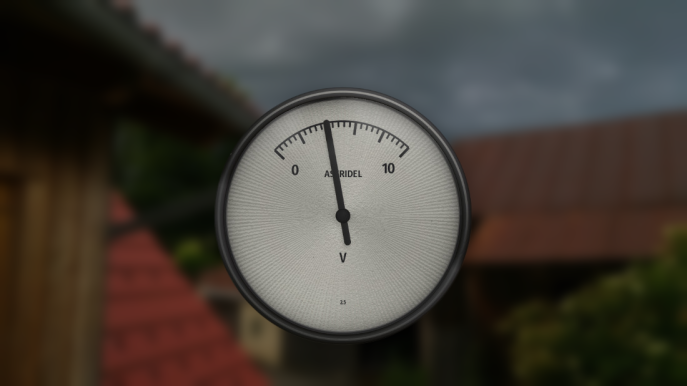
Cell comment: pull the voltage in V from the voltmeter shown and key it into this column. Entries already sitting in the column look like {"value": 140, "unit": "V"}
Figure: {"value": 4, "unit": "V"}
